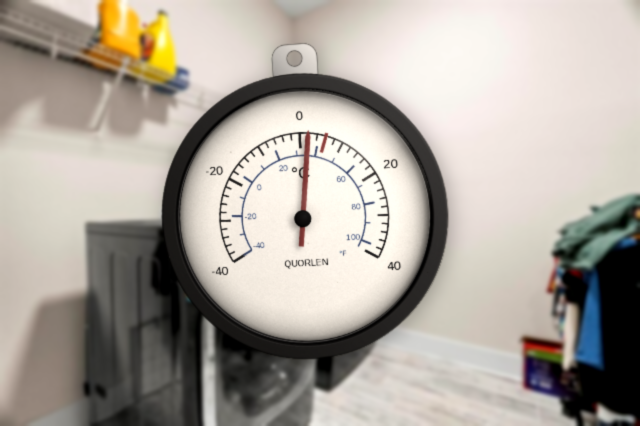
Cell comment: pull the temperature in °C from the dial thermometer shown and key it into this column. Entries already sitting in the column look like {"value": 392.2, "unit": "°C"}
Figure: {"value": 2, "unit": "°C"}
